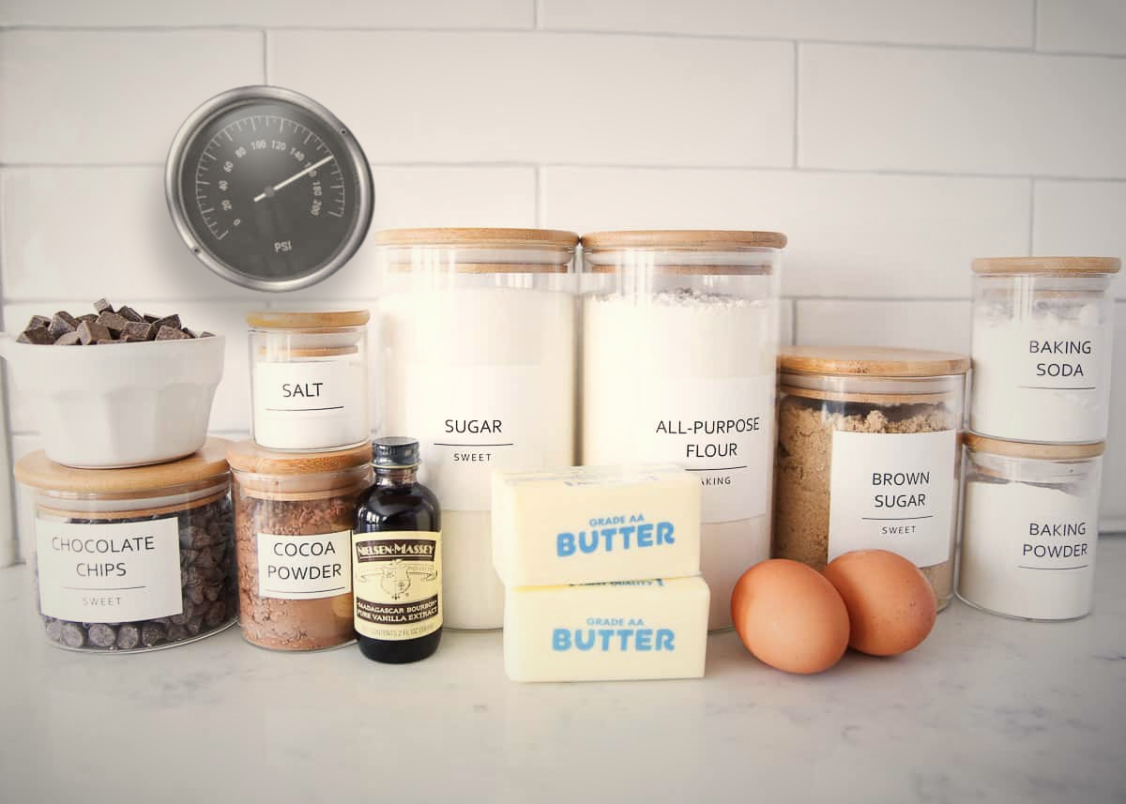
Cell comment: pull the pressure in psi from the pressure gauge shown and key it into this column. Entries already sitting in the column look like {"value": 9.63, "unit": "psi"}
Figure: {"value": 160, "unit": "psi"}
